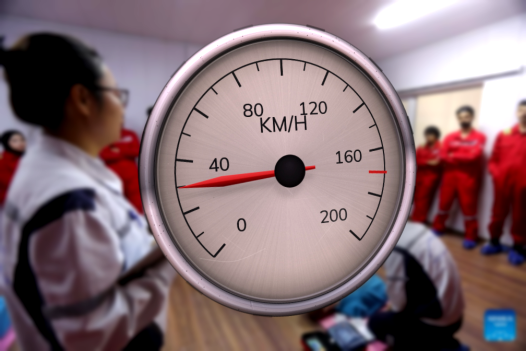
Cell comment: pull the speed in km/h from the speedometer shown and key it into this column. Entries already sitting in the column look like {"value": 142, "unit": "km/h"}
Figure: {"value": 30, "unit": "km/h"}
